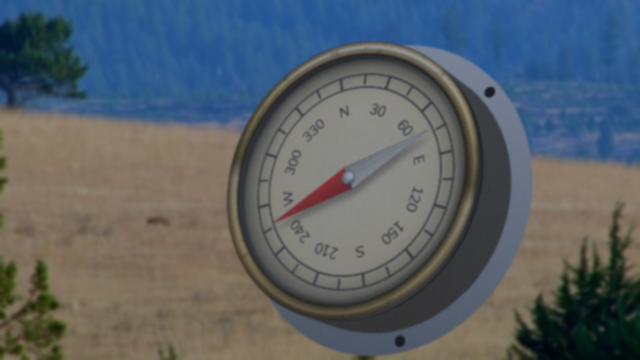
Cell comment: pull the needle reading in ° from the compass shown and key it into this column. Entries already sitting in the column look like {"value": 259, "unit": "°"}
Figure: {"value": 255, "unit": "°"}
